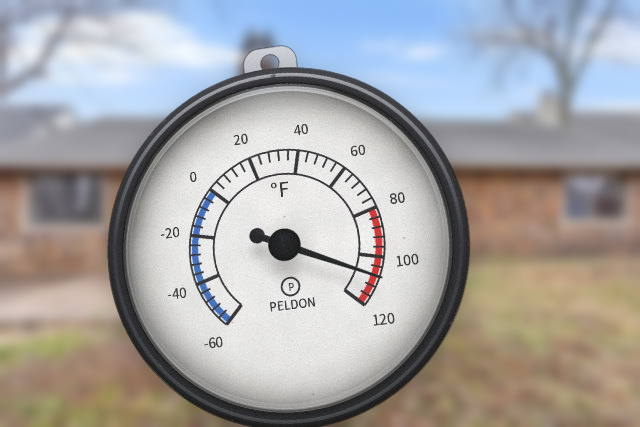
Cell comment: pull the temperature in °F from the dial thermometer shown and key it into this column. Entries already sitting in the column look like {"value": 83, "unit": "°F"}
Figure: {"value": 108, "unit": "°F"}
